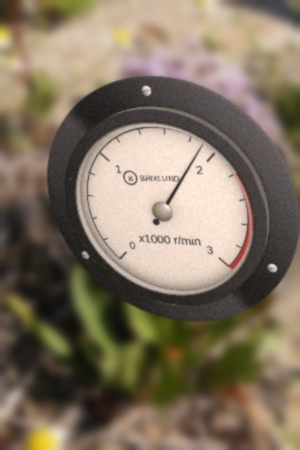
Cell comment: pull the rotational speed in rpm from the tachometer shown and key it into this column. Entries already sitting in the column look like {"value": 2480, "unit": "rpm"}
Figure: {"value": 1900, "unit": "rpm"}
